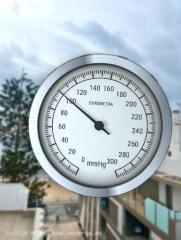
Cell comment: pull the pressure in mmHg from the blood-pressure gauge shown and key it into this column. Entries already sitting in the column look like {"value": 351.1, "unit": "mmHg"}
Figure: {"value": 100, "unit": "mmHg"}
